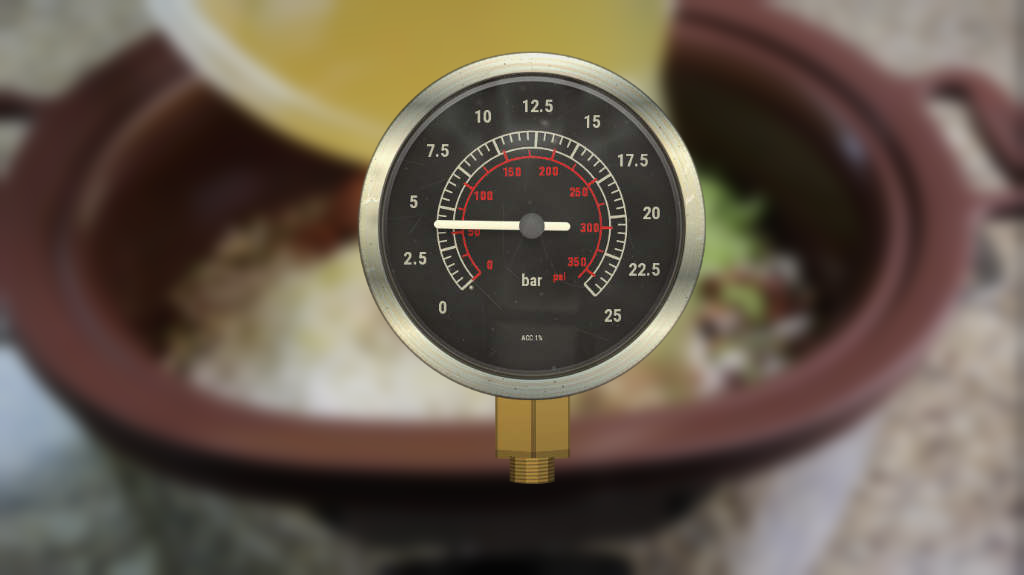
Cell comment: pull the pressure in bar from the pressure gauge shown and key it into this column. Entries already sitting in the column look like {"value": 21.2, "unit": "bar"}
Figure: {"value": 4, "unit": "bar"}
